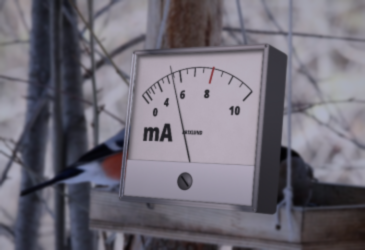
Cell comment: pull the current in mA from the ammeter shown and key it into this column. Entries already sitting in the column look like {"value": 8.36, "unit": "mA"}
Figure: {"value": 5.5, "unit": "mA"}
